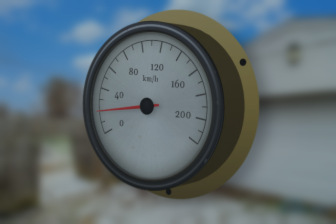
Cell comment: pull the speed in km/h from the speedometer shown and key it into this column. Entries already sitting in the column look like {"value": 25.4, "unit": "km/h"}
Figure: {"value": 20, "unit": "km/h"}
